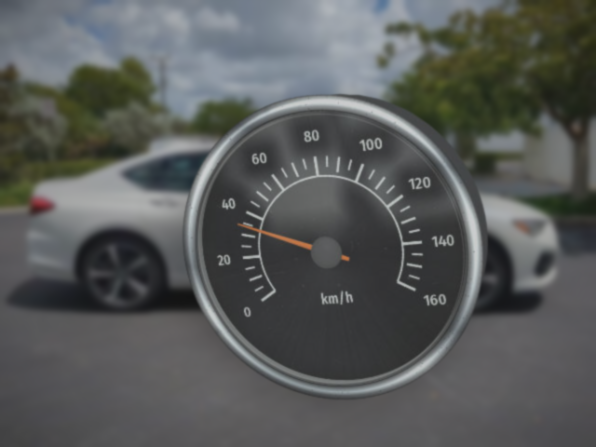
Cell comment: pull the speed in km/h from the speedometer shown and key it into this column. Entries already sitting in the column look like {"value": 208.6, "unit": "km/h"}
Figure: {"value": 35, "unit": "km/h"}
